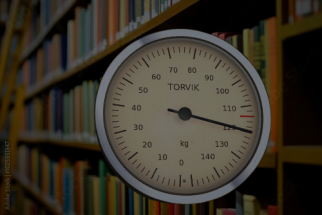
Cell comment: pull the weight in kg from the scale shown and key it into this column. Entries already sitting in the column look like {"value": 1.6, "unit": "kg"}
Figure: {"value": 120, "unit": "kg"}
